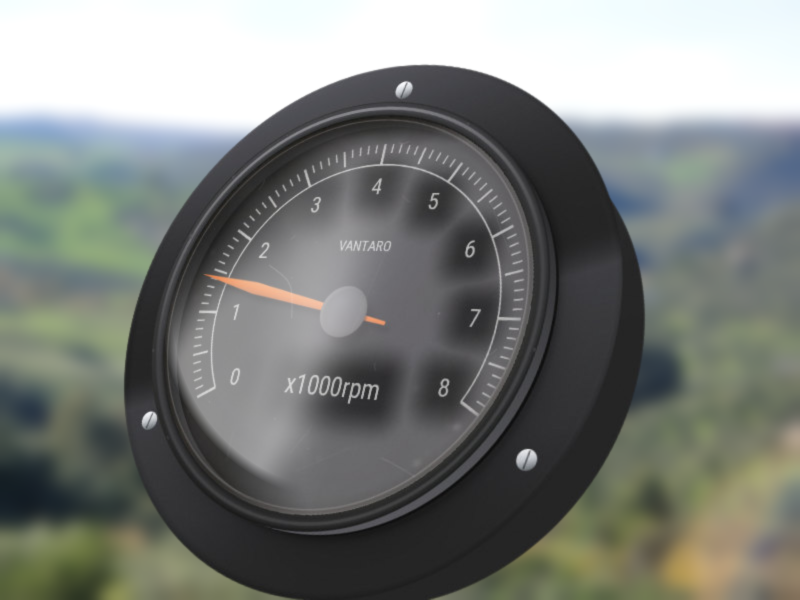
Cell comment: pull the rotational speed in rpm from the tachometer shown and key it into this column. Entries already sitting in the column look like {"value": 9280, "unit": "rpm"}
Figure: {"value": 1400, "unit": "rpm"}
